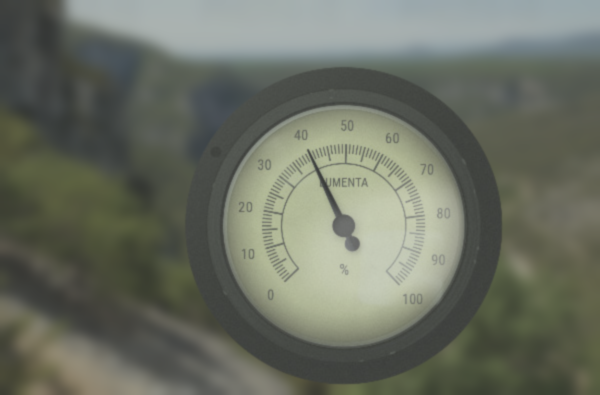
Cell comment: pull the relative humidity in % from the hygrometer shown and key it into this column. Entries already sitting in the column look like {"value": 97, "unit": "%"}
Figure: {"value": 40, "unit": "%"}
